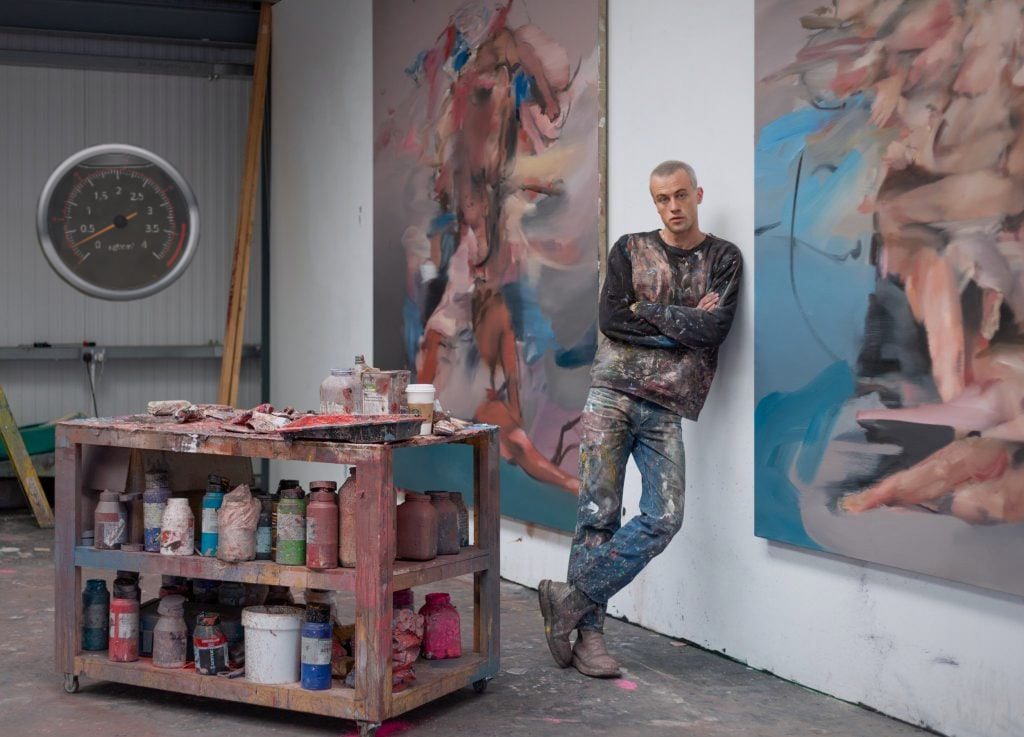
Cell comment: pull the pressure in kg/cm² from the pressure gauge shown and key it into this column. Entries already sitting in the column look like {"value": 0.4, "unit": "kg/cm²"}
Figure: {"value": 0.25, "unit": "kg/cm²"}
